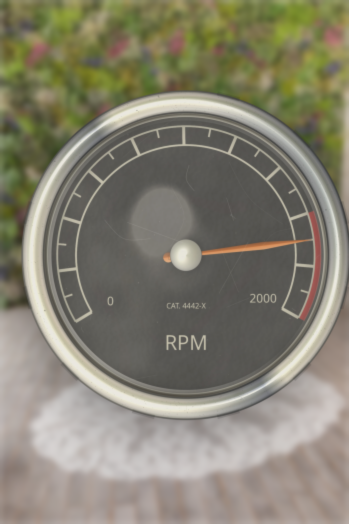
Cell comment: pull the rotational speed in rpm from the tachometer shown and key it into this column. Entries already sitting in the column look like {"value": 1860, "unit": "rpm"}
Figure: {"value": 1700, "unit": "rpm"}
